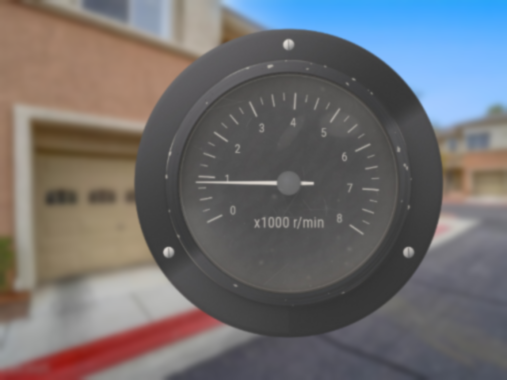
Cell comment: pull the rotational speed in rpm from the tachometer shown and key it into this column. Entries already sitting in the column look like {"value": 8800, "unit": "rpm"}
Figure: {"value": 875, "unit": "rpm"}
